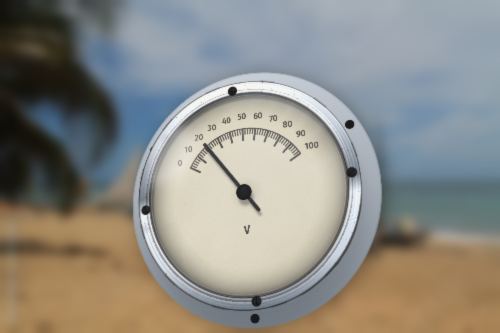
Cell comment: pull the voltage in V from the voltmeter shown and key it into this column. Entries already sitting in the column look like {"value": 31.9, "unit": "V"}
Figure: {"value": 20, "unit": "V"}
